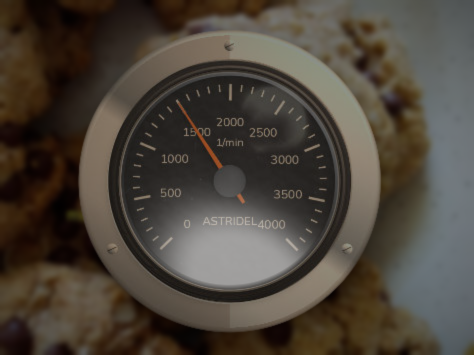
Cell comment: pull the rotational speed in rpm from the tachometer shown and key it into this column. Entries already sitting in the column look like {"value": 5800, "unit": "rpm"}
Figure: {"value": 1500, "unit": "rpm"}
